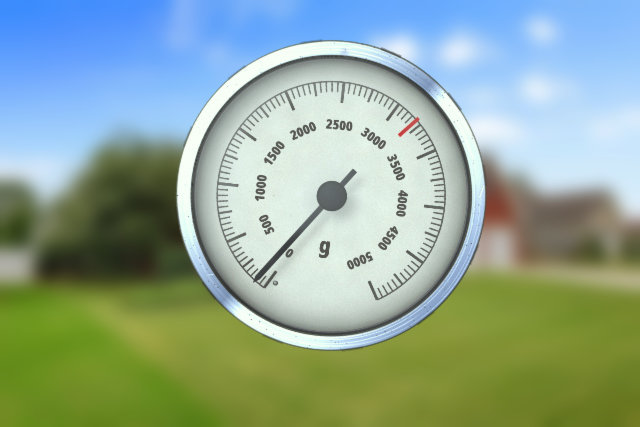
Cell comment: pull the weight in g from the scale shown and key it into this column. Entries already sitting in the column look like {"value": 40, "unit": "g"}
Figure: {"value": 100, "unit": "g"}
